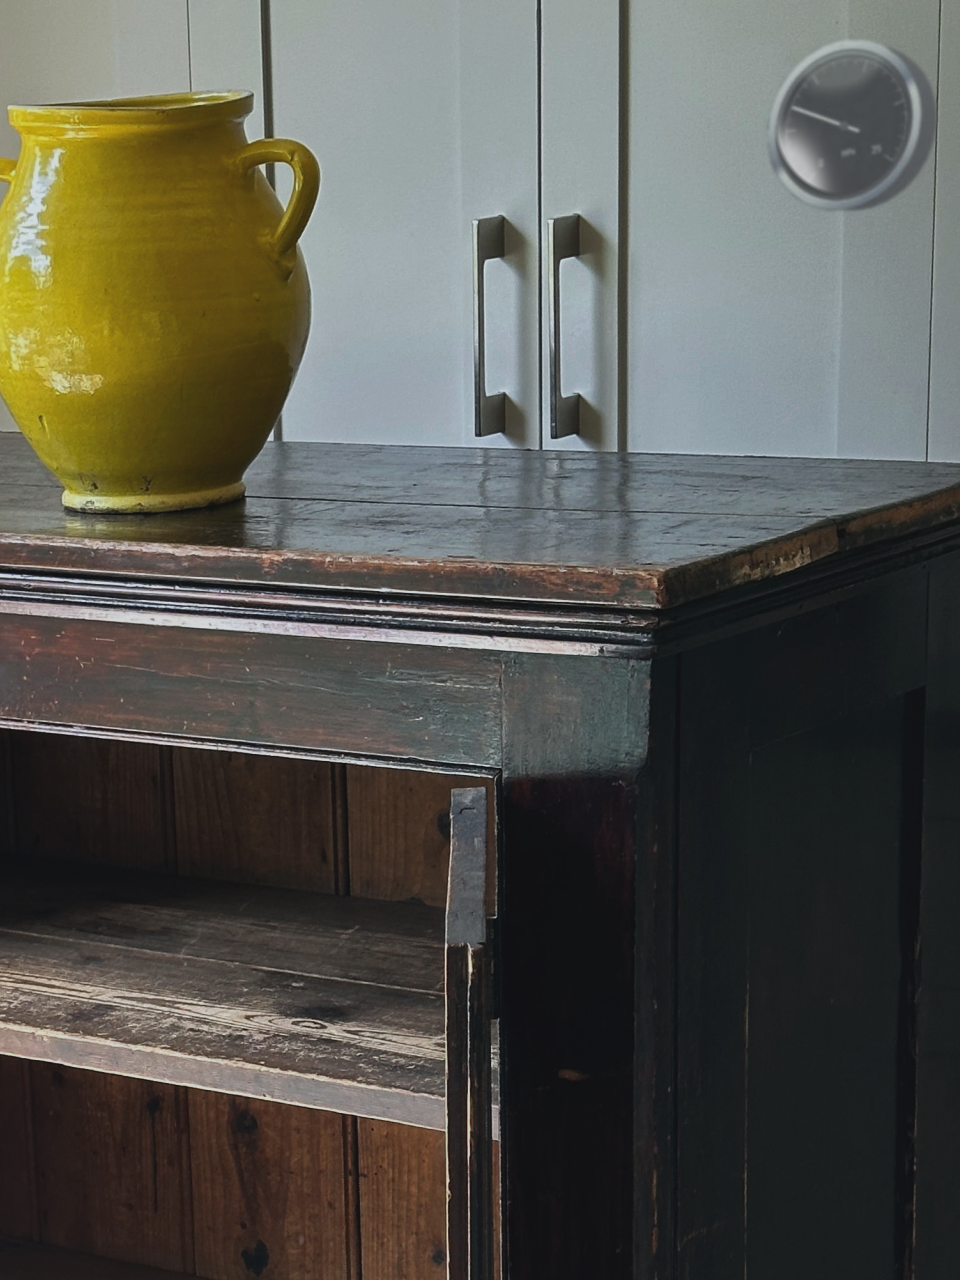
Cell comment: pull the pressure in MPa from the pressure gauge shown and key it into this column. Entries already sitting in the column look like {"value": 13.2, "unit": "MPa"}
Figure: {"value": 7, "unit": "MPa"}
